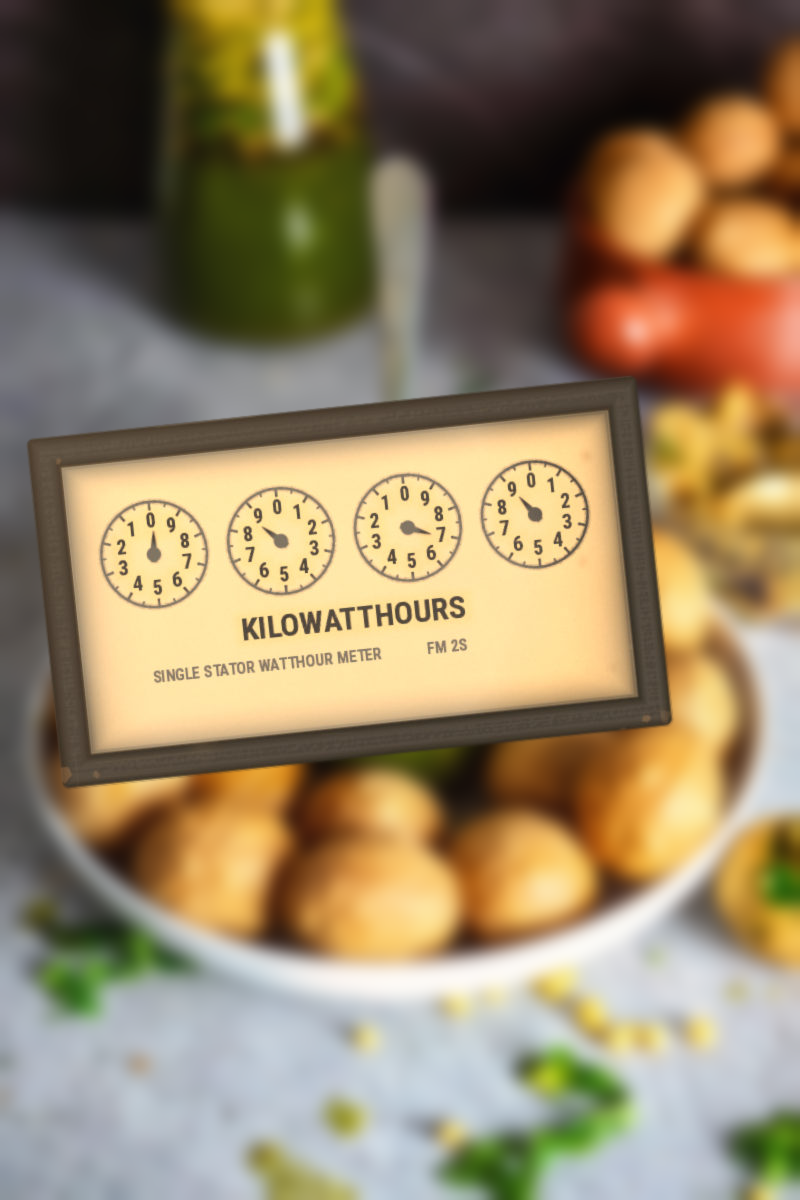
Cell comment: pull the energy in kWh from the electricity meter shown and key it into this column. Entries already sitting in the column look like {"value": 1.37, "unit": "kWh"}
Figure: {"value": 9869, "unit": "kWh"}
